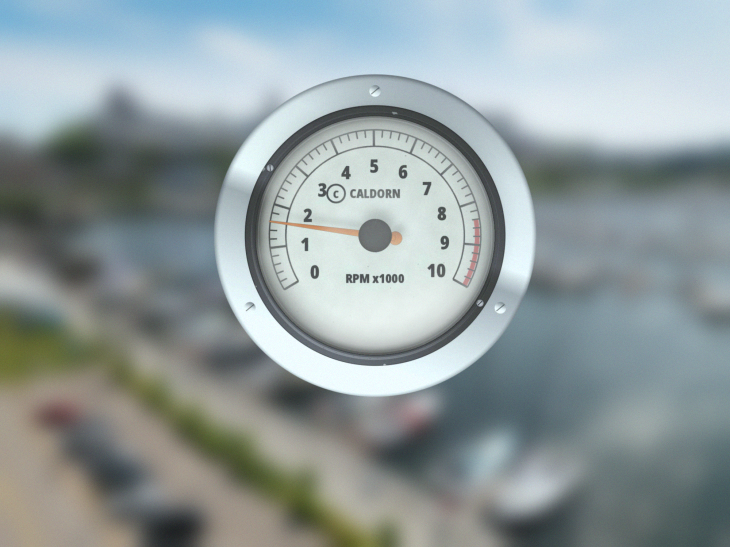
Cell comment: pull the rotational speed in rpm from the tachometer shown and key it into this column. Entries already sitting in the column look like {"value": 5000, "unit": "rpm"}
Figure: {"value": 1600, "unit": "rpm"}
